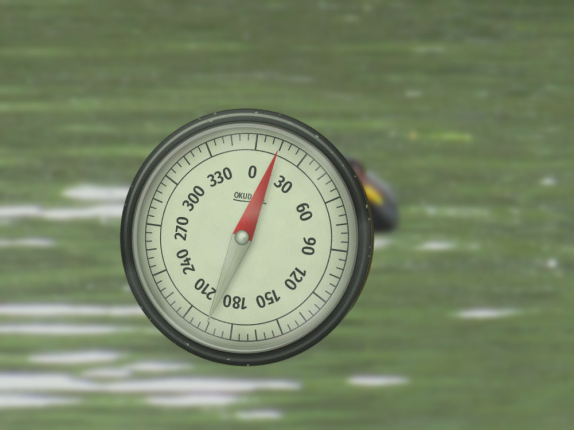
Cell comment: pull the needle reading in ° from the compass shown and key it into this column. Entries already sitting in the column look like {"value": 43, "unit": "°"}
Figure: {"value": 15, "unit": "°"}
